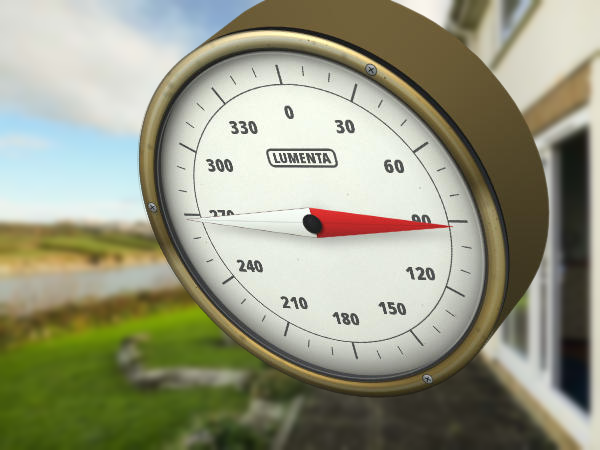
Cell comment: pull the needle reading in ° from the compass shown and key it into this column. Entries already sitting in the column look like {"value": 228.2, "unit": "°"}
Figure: {"value": 90, "unit": "°"}
